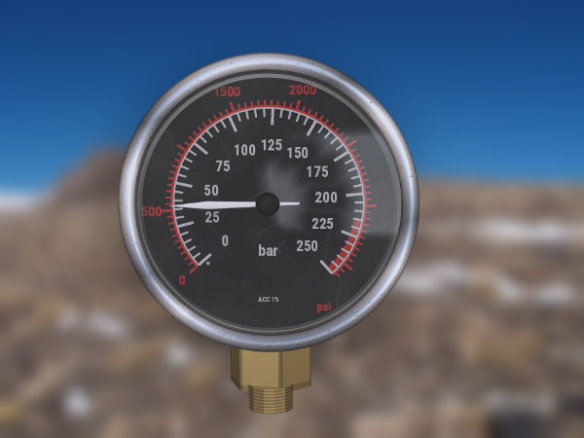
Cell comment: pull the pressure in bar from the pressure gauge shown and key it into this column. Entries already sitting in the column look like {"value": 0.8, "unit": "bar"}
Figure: {"value": 37.5, "unit": "bar"}
